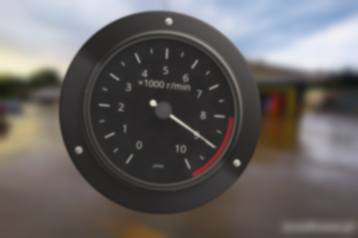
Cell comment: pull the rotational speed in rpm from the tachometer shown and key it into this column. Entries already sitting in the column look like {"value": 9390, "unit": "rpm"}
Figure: {"value": 9000, "unit": "rpm"}
